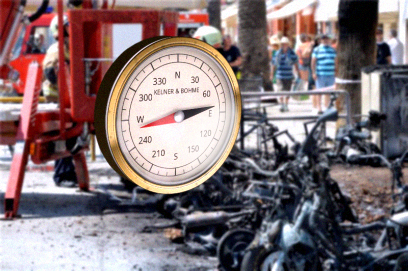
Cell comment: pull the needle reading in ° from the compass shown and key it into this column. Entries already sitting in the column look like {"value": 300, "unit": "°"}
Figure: {"value": 260, "unit": "°"}
